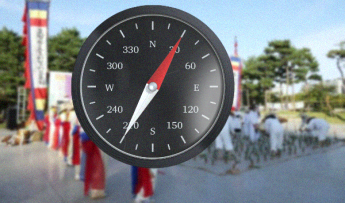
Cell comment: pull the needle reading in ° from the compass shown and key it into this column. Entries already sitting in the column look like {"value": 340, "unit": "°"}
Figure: {"value": 30, "unit": "°"}
